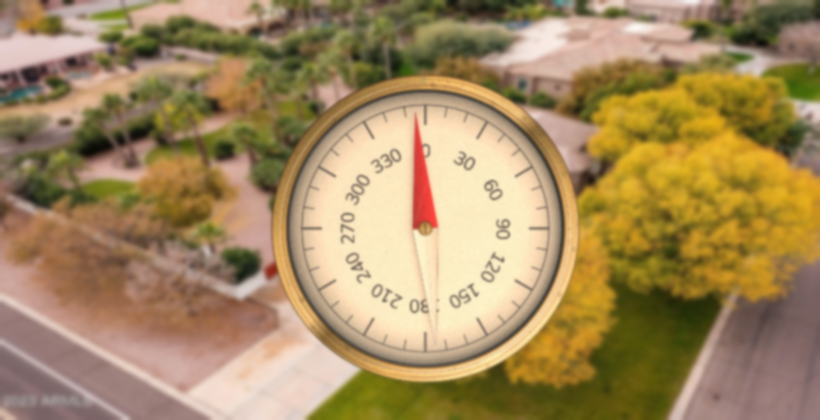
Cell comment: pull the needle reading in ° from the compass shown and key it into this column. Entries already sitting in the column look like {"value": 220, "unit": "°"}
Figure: {"value": 355, "unit": "°"}
